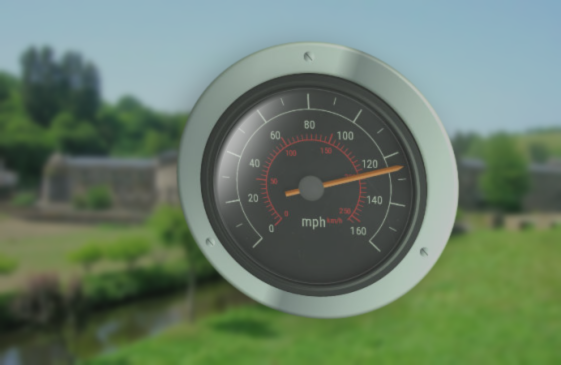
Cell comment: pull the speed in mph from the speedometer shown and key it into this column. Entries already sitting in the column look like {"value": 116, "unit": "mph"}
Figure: {"value": 125, "unit": "mph"}
